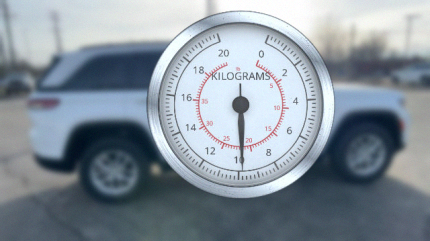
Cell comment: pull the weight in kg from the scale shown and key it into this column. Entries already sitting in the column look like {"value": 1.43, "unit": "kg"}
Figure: {"value": 9.8, "unit": "kg"}
